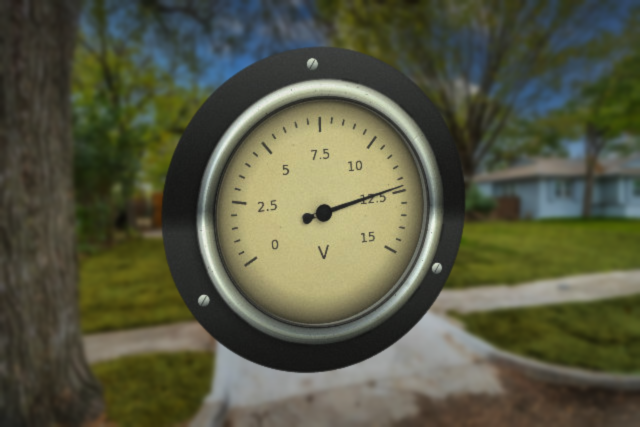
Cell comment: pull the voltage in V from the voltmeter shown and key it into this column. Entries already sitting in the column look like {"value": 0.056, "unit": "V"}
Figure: {"value": 12.25, "unit": "V"}
